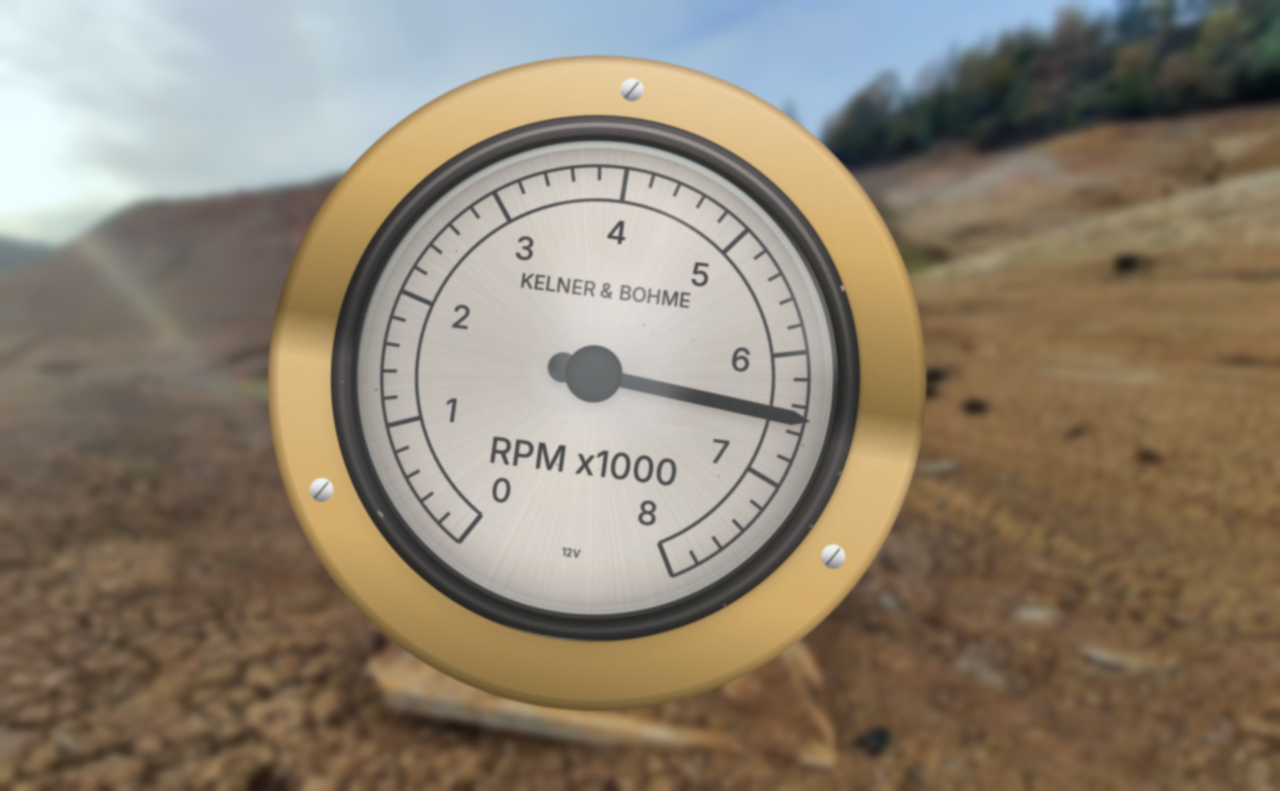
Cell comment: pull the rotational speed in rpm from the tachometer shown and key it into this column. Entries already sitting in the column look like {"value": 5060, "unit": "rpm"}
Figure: {"value": 6500, "unit": "rpm"}
